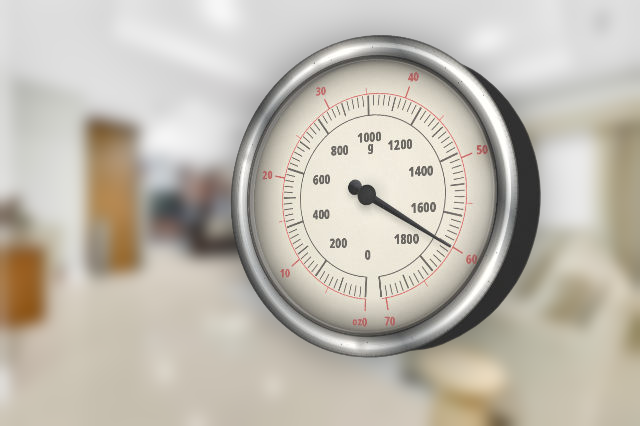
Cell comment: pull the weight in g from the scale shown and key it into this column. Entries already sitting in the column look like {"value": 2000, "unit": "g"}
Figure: {"value": 1700, "unit": "g"}
